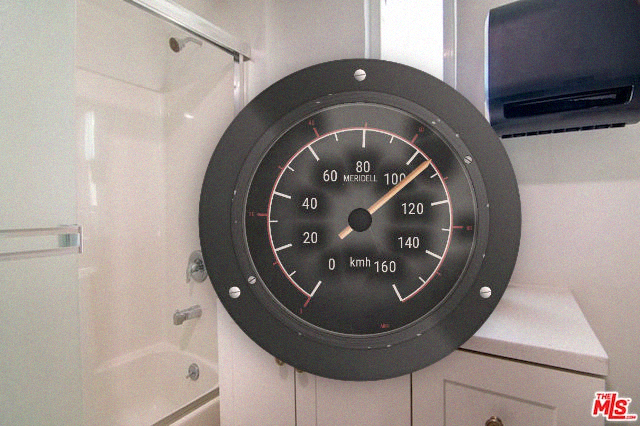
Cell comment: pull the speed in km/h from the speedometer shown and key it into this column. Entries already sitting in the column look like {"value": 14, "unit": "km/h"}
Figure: {"value": 105, "unit": "km/h"}
